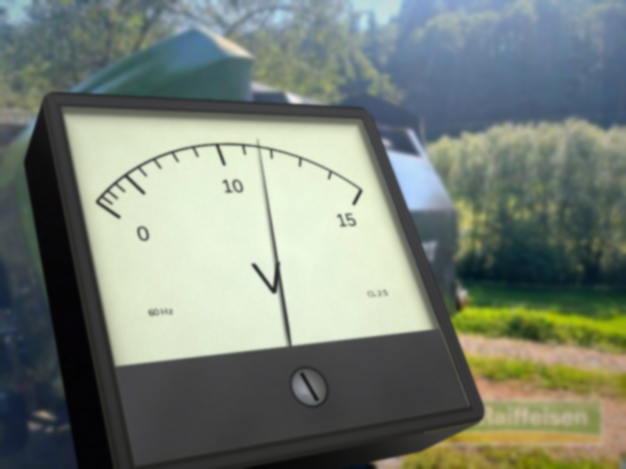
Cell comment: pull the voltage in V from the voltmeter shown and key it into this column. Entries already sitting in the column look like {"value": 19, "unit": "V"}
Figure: {"value": 11.5, "unit": "V"}
